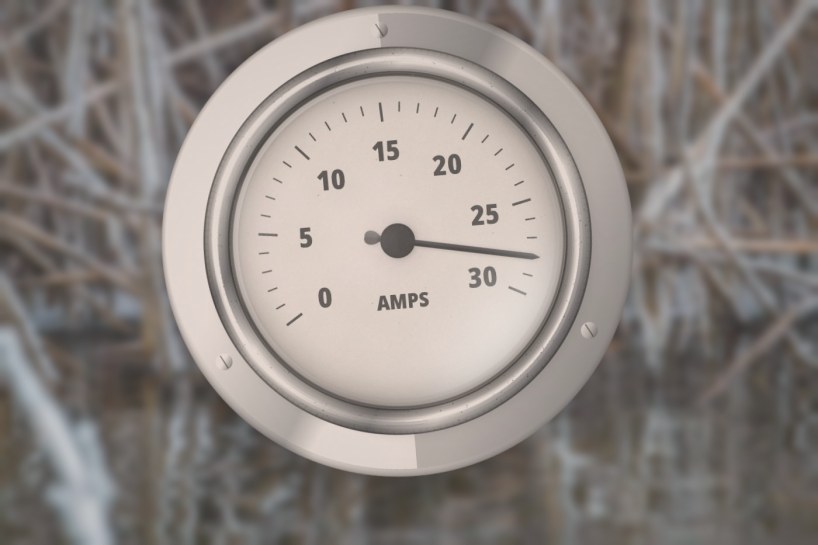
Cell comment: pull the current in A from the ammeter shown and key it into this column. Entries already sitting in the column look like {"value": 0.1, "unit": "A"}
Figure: {"value": 28, "unit": "A"}
